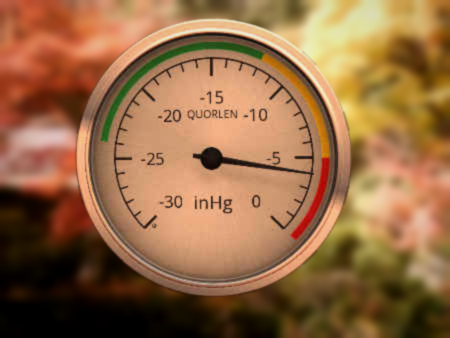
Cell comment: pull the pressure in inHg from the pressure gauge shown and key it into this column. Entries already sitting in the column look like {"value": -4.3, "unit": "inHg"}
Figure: {"value": -4, "unit": "inHg"}
